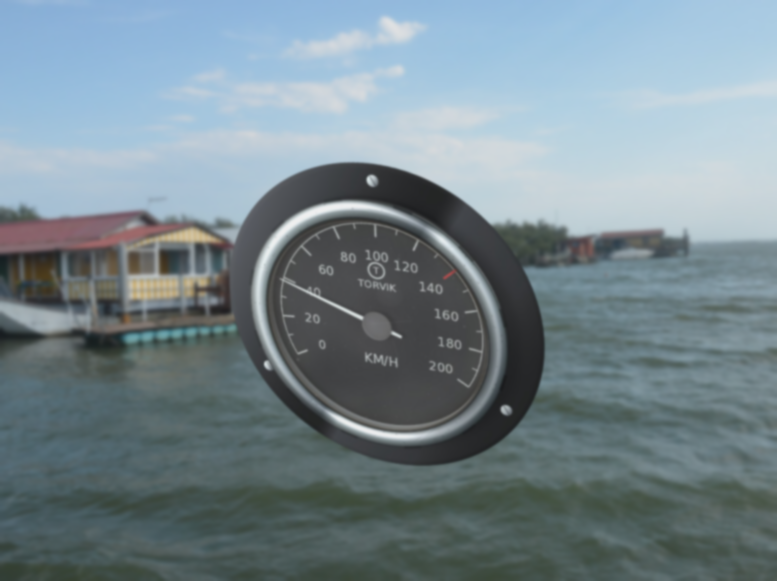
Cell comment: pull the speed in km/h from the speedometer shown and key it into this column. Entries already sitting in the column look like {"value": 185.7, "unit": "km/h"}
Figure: {"value": 40, "unit": "km/h"}
